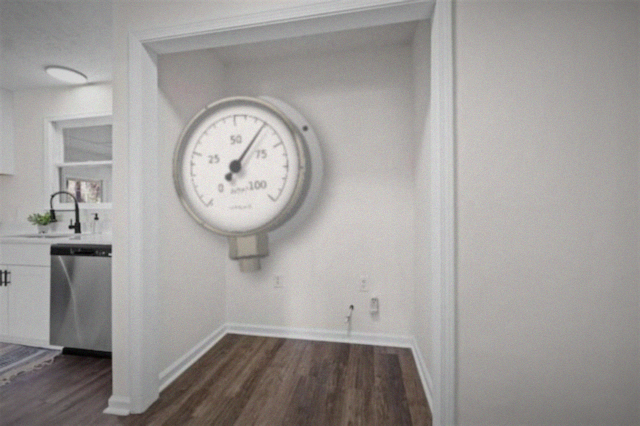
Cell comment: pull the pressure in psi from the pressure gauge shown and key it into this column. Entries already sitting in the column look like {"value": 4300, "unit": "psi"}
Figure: {"value": 65, "unit": "psi"}
